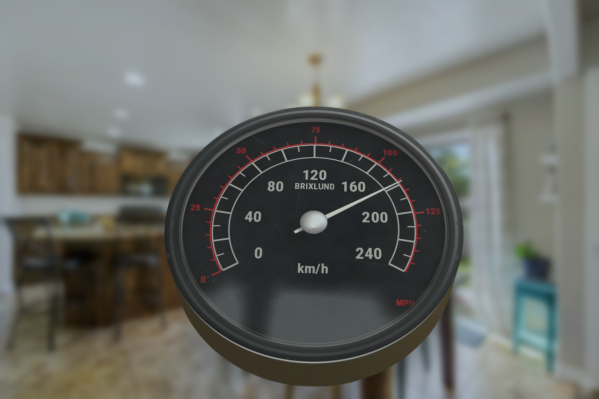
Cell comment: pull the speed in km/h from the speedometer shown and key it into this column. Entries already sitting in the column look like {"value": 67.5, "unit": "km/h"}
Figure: {"value": 180, "unit": "km/h"}
